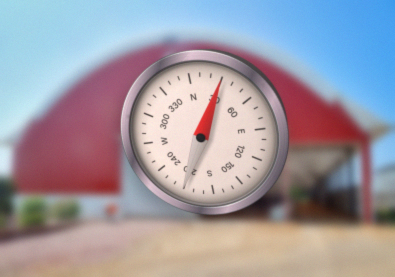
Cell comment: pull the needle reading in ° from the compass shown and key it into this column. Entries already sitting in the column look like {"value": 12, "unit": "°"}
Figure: {"value": 30, "unit": "°"}
